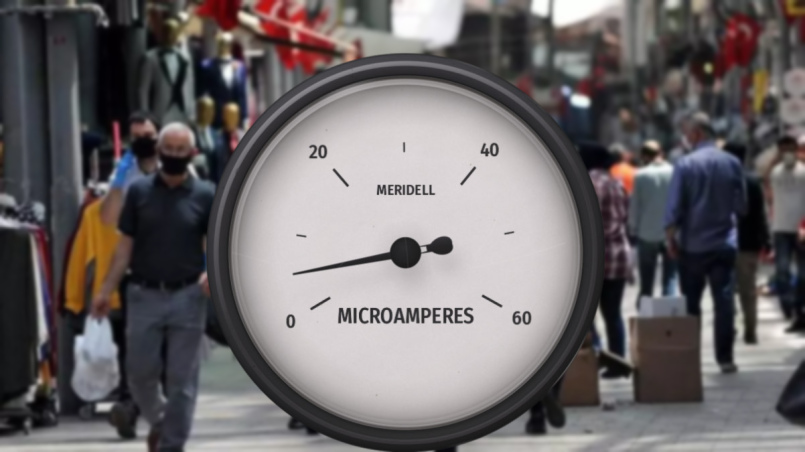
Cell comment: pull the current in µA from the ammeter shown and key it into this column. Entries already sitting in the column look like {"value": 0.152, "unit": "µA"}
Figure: {"value": 5, "unit": "µA"}
